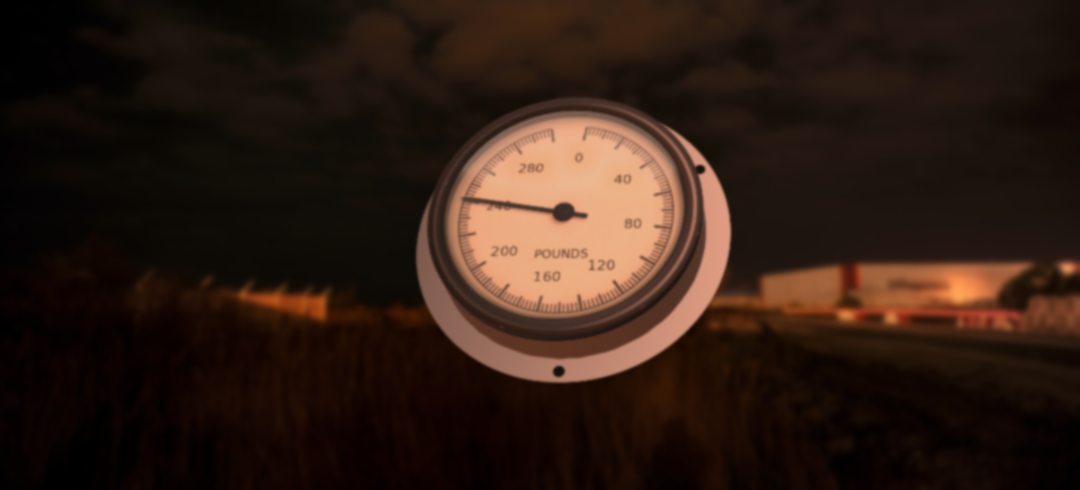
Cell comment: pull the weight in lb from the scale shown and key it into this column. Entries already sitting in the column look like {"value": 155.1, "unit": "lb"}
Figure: {"value": 240, "unit": "lb"}
